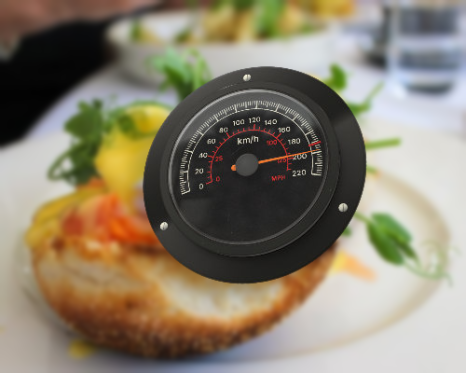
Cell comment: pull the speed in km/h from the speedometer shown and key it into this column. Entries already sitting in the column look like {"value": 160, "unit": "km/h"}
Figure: {"value": 200, "unit": "km/h"}
